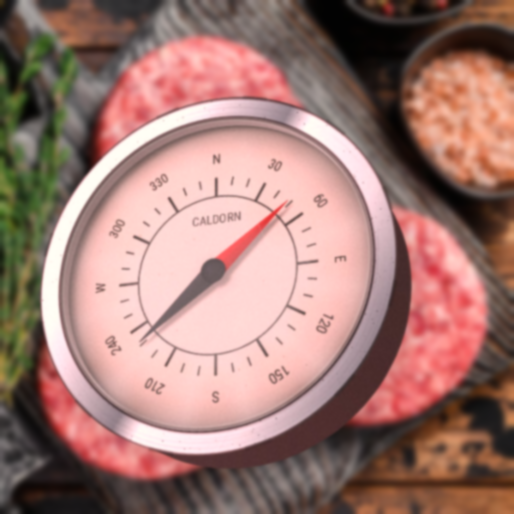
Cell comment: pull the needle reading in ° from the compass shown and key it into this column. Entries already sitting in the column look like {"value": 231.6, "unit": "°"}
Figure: {"value": 50, "unit": "°"}
